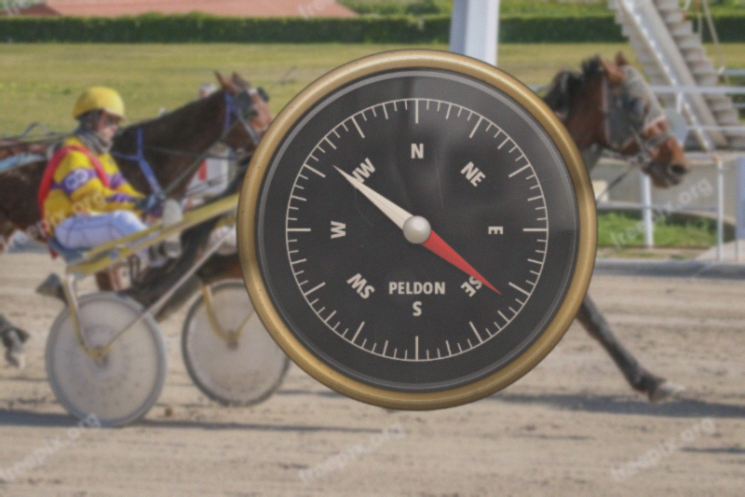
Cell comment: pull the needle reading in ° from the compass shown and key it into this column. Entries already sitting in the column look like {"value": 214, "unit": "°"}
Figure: {"value": 127.5, "unit": "°"}
